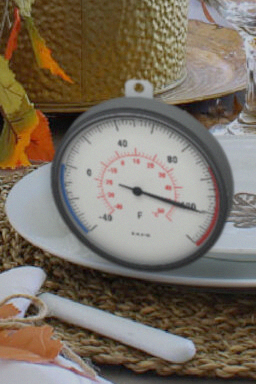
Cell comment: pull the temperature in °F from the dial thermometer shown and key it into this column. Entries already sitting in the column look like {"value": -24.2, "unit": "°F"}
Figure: {"value": 120, "unit": "°F"}
